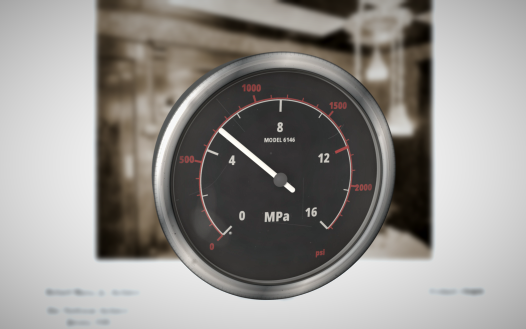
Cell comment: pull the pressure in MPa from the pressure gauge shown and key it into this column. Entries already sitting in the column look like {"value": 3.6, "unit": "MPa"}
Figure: {"value": 5, "unit": "MPa"}
